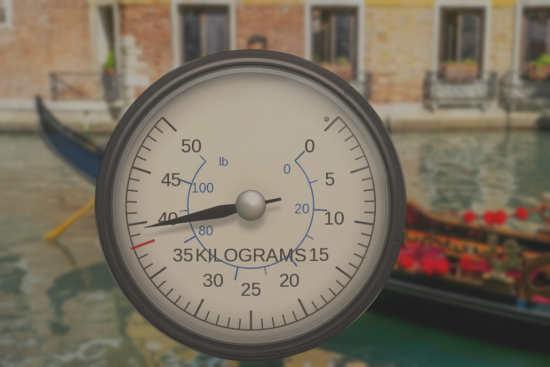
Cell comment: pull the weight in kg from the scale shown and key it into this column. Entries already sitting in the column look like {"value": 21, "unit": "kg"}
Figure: {"value": 39.5, "unit": "kg"}
